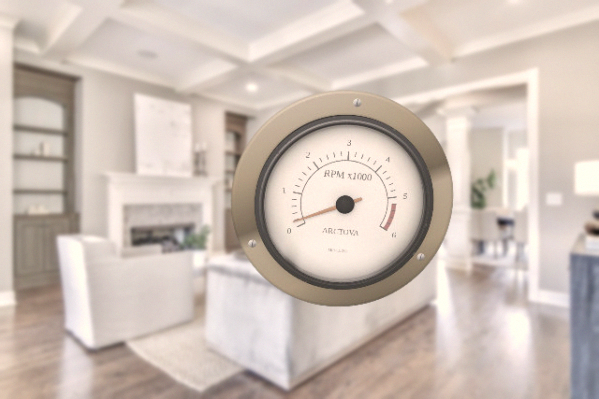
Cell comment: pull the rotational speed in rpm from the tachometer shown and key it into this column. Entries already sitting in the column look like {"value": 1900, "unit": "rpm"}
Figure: {"value": 200, "unit": "rpm"}
